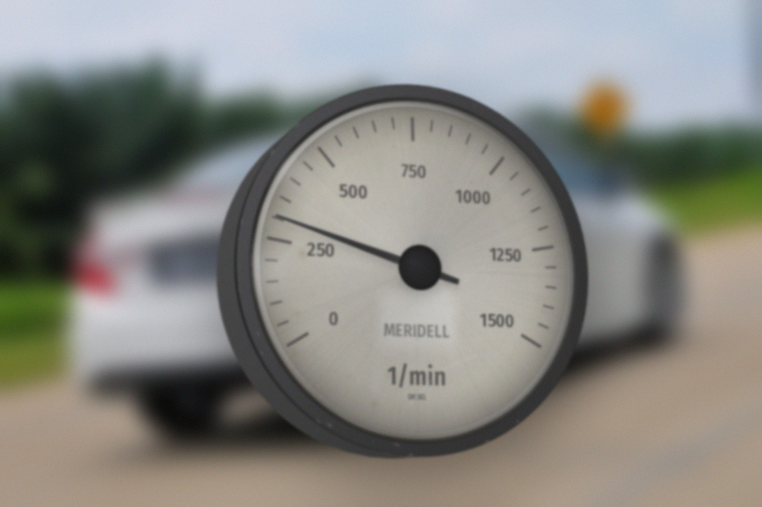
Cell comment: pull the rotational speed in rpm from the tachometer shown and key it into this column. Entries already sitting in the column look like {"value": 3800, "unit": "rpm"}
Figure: {"value": 300, "unit": "rpm"}
